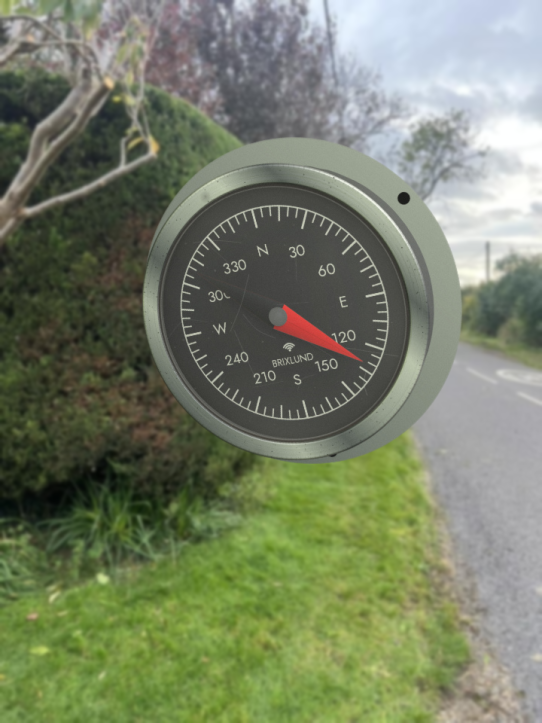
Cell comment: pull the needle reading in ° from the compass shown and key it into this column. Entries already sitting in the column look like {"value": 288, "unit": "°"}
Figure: {"value": 130, "unit": "°"}
